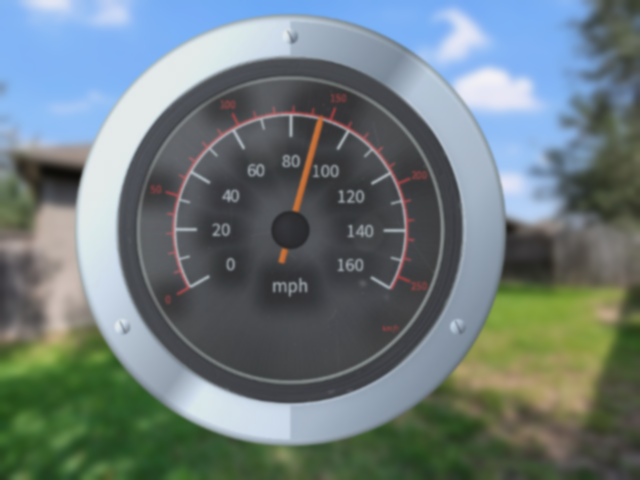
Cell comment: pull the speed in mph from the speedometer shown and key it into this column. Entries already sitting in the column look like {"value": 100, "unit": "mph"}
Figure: {"value": 90, "unit": "mph"}
